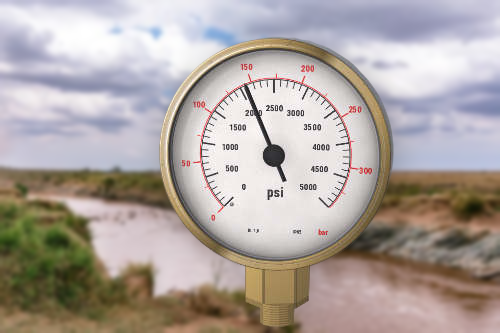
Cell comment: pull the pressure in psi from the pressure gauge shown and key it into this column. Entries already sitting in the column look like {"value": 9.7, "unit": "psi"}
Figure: {"value": 2100, "unit": "psi"}
